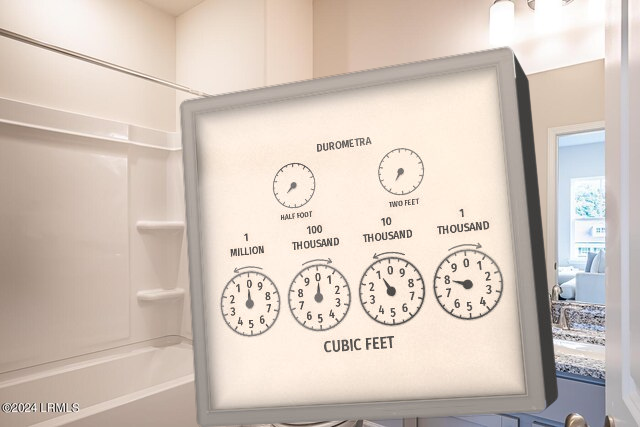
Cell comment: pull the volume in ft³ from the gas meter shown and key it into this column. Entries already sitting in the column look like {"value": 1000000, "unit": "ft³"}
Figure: {"value": 800, "unit": "ft³"}
